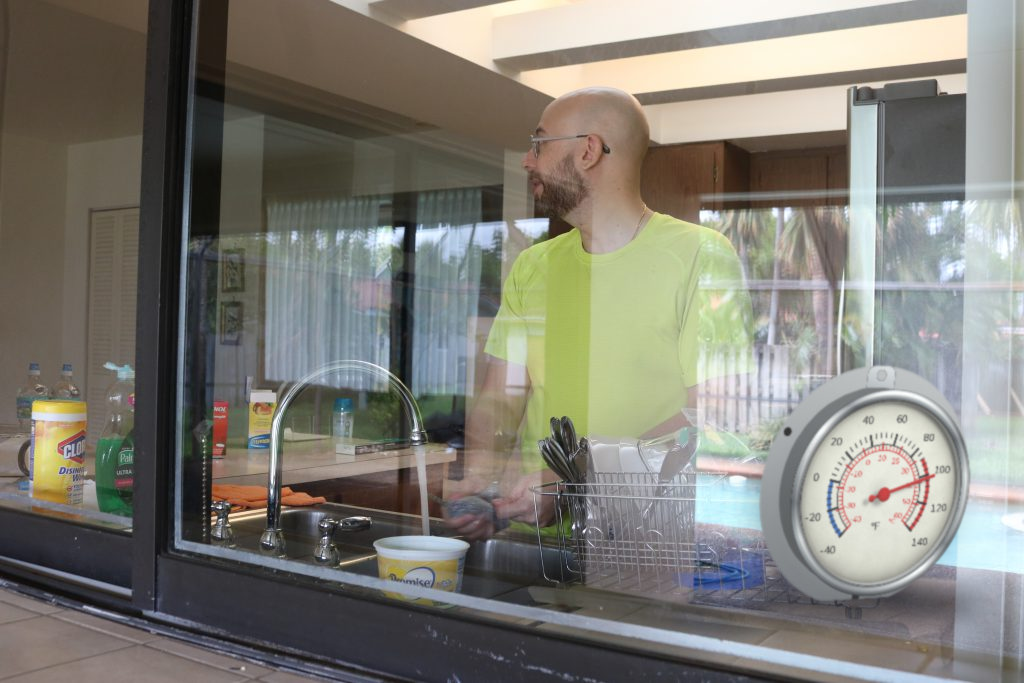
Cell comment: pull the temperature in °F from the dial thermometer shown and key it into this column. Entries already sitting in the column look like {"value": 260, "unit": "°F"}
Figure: {"value": 100, "unit": "°F"}
